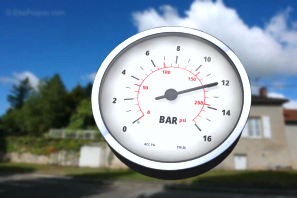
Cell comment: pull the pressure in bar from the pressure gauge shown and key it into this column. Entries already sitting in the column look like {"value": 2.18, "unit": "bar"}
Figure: {"value": 12, "unit": "bar"}
